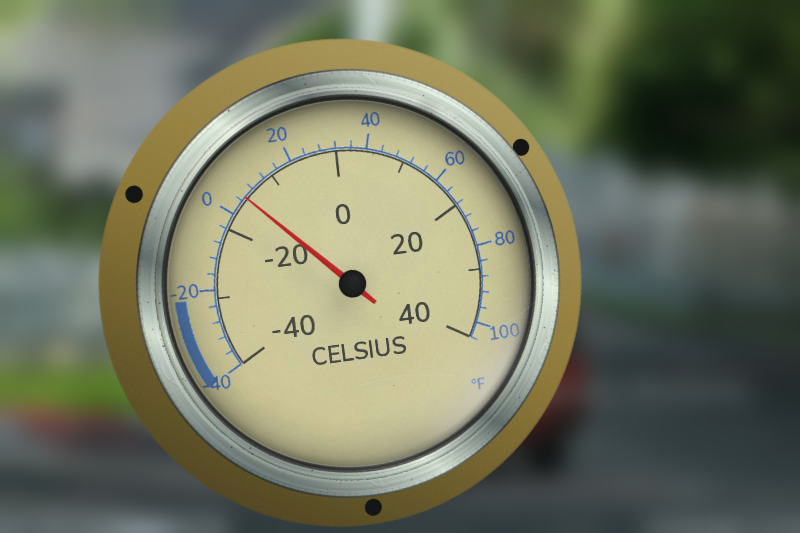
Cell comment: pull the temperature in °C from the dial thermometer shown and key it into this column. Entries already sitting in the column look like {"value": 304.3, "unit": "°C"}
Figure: {"value": -15, "unit": "°C"}
